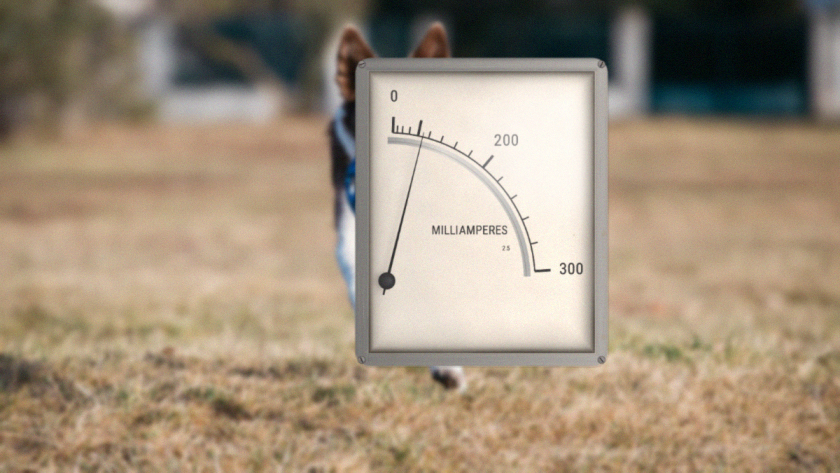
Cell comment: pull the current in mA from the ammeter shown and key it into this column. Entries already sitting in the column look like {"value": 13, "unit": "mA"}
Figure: {"value": 110, "unit": "mA"}
